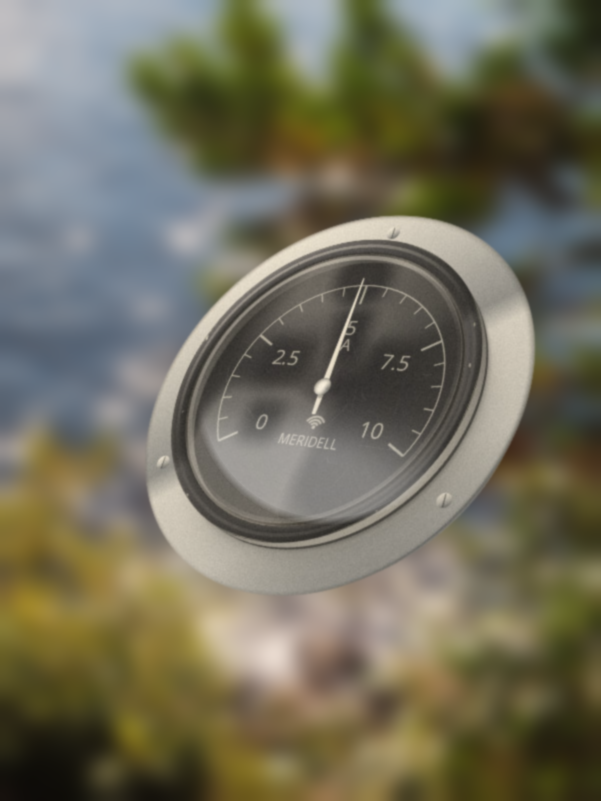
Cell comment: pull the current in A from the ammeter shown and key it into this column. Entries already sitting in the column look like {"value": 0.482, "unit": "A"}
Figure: {"value": 5, "unit": "A"}
